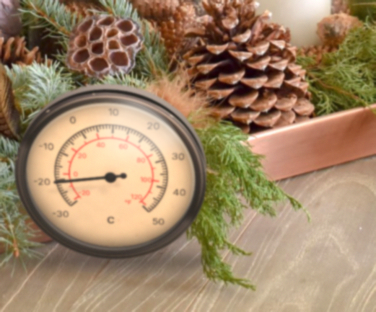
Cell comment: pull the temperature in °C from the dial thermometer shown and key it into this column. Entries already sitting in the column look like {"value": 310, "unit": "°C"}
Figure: {"value": -20, "unit": "°C"}
